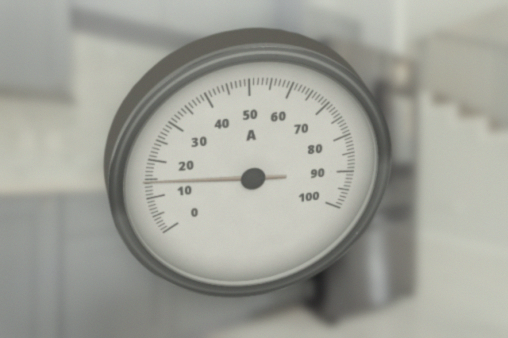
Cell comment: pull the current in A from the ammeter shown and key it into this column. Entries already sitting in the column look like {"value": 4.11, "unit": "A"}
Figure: {"value": 15, "unit": "A"}
